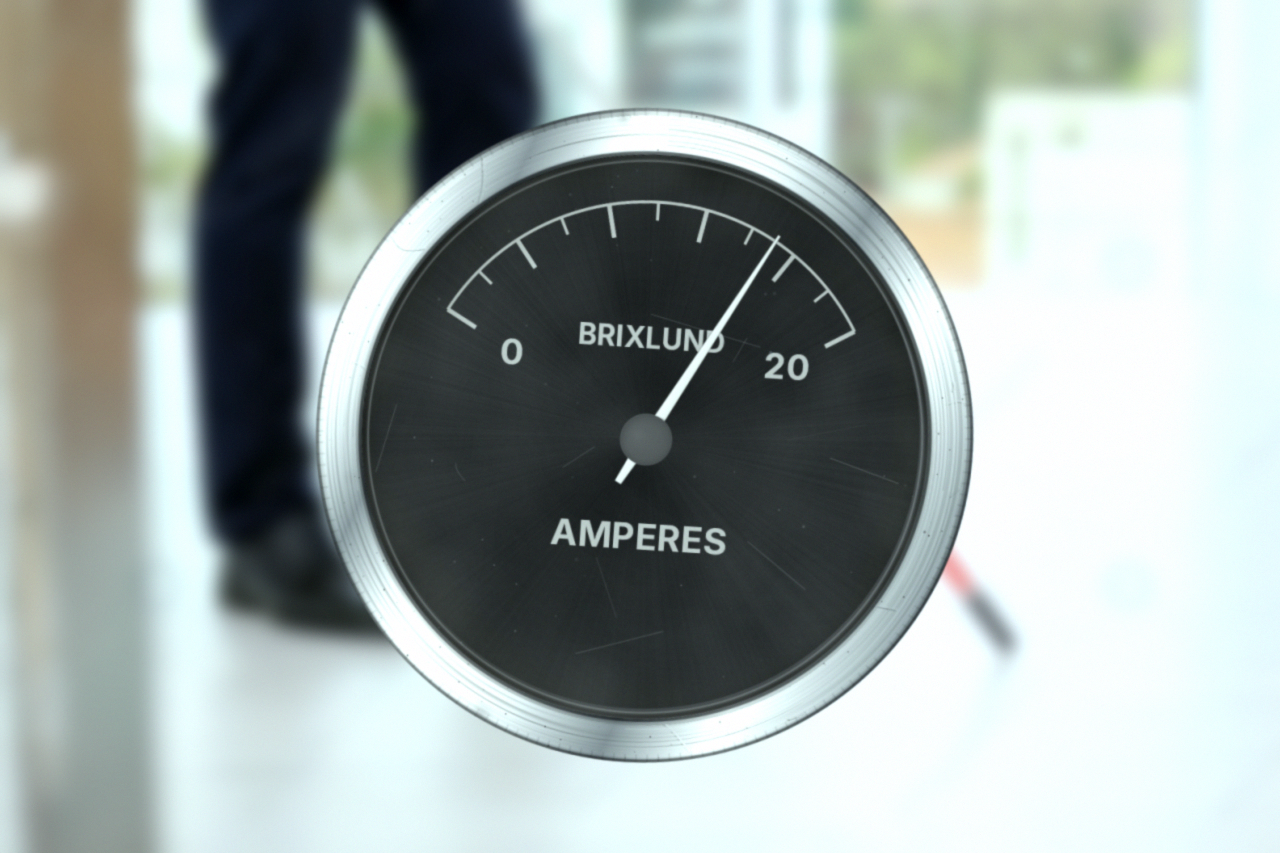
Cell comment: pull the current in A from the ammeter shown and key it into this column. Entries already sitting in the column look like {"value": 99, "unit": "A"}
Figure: {"value": 15, "unit": "A"}
